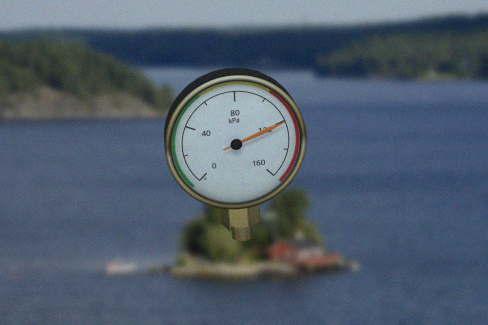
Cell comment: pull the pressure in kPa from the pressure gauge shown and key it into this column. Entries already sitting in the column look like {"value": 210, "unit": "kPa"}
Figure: {"value": 120, "unit": "kPa"}
